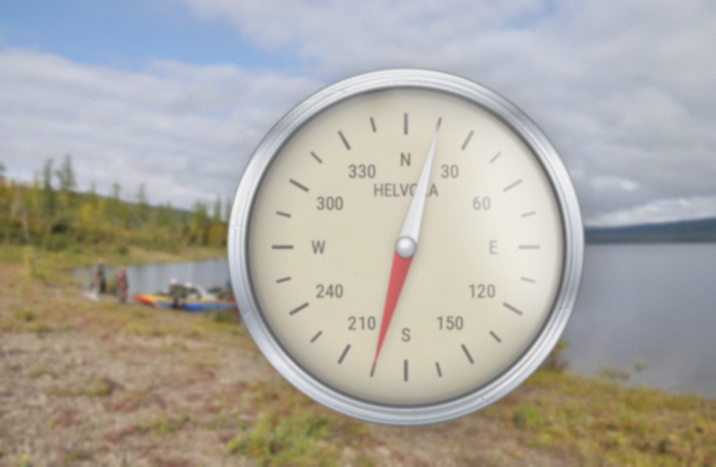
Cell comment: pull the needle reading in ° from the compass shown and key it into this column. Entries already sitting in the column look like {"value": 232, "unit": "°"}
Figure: {"value": 195, "unit": "°"}
